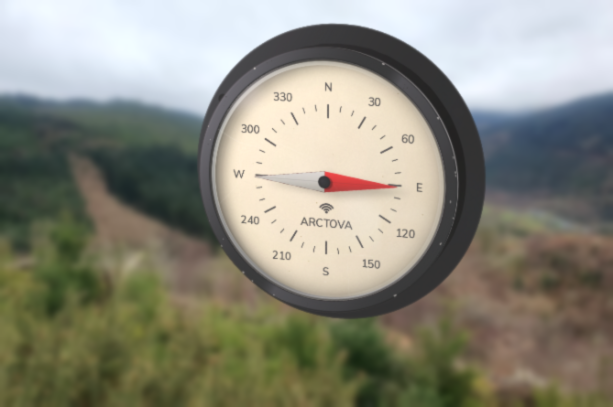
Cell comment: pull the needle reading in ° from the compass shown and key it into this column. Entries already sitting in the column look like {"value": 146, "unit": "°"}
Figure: {"value": 90, "unit": "°"}
